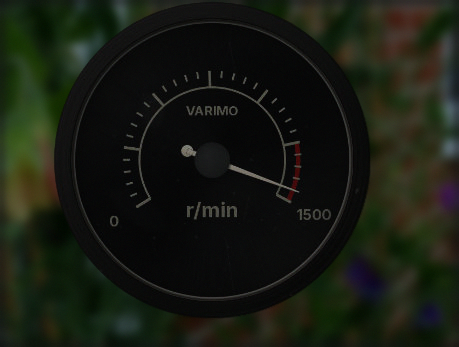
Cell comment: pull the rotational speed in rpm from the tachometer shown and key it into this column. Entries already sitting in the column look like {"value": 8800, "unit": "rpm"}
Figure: {"value": 1450, "unit": "rpm"}
